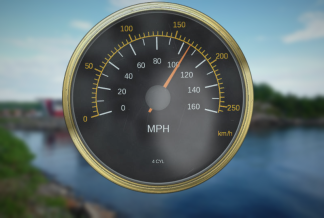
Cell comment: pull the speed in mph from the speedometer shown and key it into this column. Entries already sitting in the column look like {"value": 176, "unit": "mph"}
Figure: {"value": 105, "unit": "mph"}
